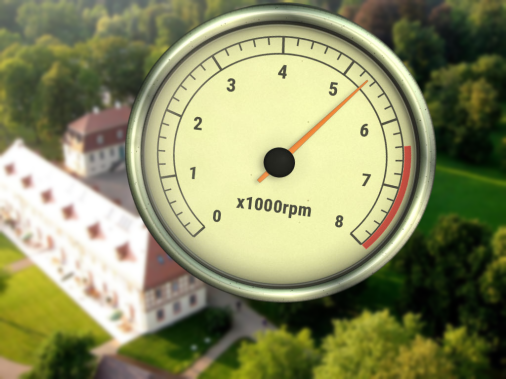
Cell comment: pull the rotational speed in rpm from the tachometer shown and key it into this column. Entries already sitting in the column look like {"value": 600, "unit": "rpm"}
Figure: {"value": 5300, "unit": "rpm"}
